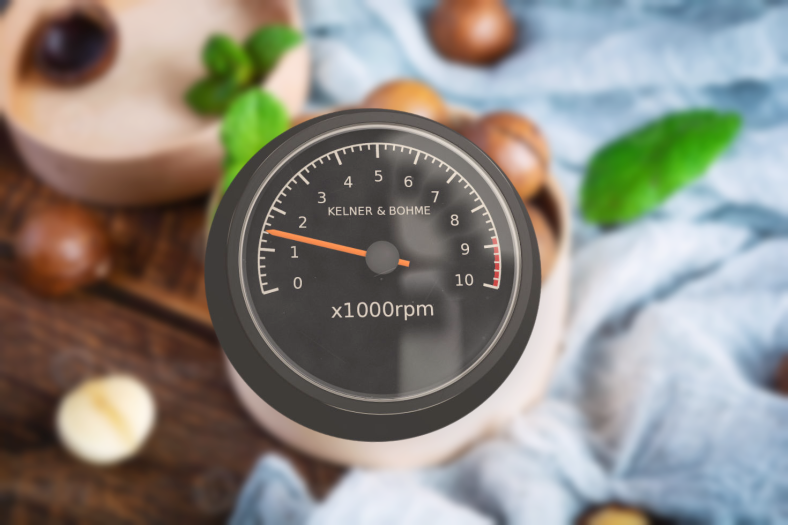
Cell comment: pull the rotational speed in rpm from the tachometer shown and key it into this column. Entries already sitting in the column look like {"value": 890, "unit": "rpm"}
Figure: {"value": 1400, "unit": "rpm"}
